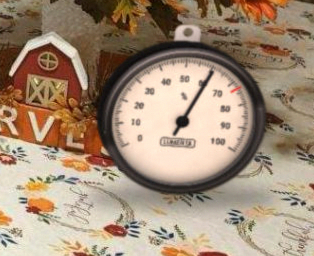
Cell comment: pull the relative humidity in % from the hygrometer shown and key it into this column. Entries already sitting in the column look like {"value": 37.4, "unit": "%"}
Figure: {"value": 60, "unit": "%"}
